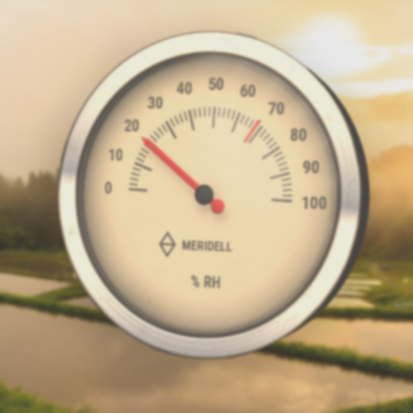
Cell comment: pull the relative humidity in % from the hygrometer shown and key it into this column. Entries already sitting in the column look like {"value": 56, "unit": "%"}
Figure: {"value": 20, "unit": "%"}
